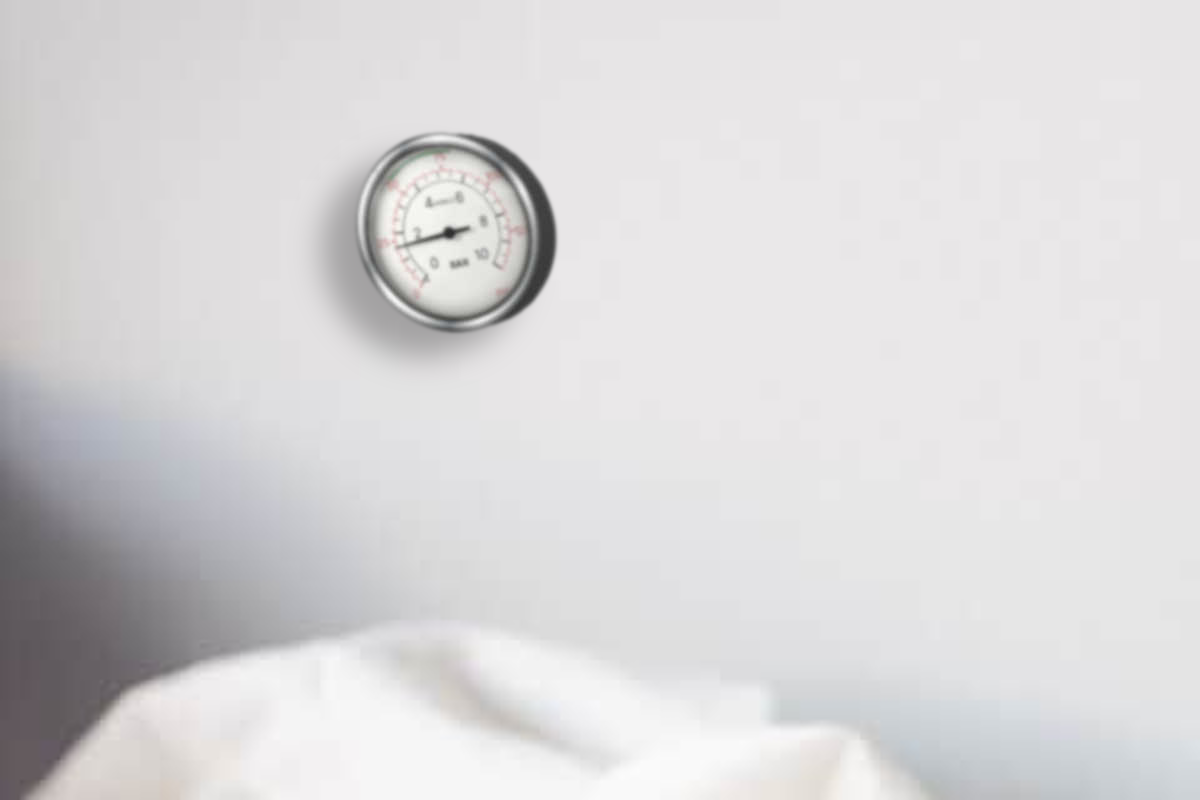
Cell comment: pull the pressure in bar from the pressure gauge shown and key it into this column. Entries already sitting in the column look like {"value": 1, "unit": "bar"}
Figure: {"value": 1.5, "unit": "bar"}
